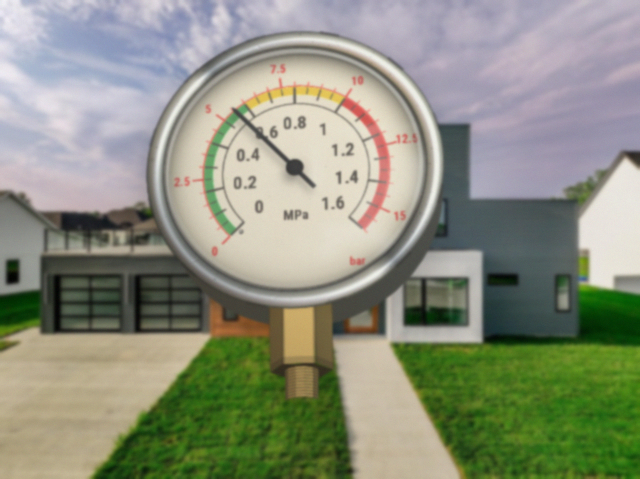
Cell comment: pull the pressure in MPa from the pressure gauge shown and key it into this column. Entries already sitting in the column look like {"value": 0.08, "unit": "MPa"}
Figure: {"value": 0.55, "unit": "MPa"}
